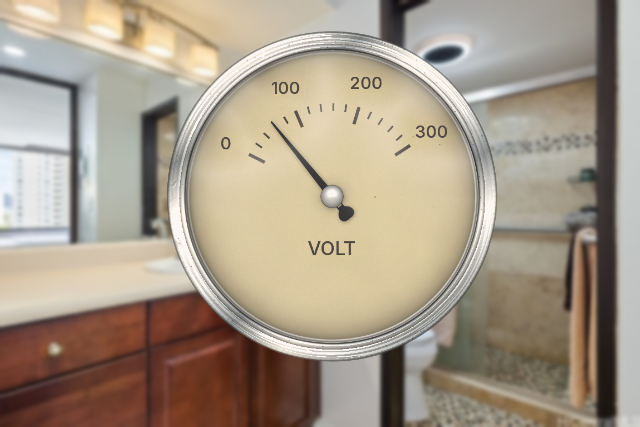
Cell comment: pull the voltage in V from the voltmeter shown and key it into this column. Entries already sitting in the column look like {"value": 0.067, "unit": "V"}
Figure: {"value": 60, "unit": "V"}
